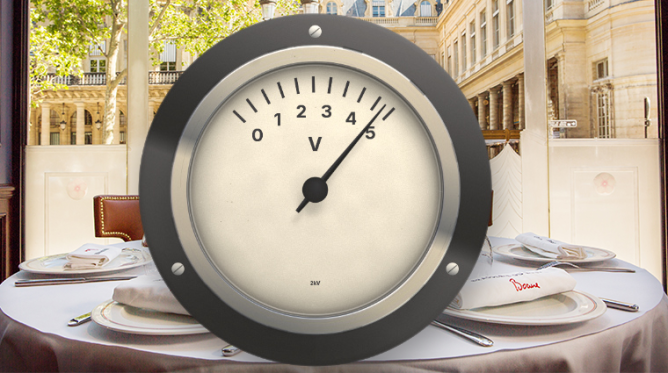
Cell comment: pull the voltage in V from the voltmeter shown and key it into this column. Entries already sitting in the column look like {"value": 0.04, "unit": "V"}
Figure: {"value": 4.75, "unit": "V"}
